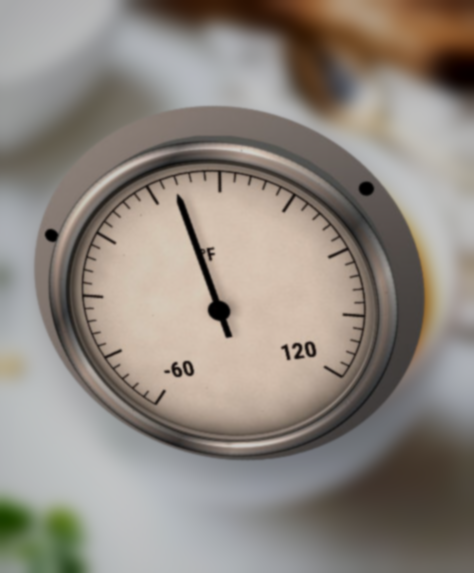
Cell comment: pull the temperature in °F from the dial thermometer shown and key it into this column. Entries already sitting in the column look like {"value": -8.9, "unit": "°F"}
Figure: {"value": 28, "unit": "°F"}
